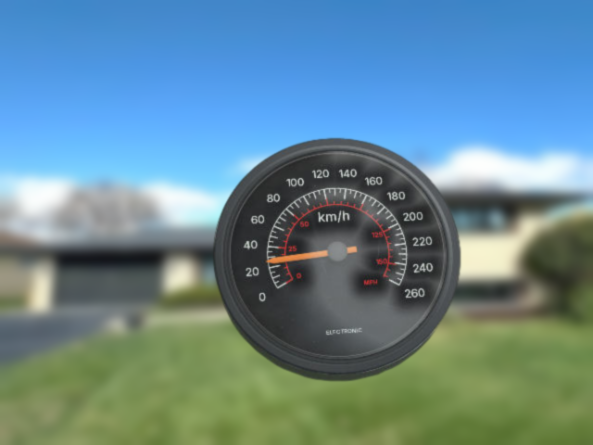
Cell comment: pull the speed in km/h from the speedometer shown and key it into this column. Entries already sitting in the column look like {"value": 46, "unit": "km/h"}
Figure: {"value": 25, "unit": "km/h"}
